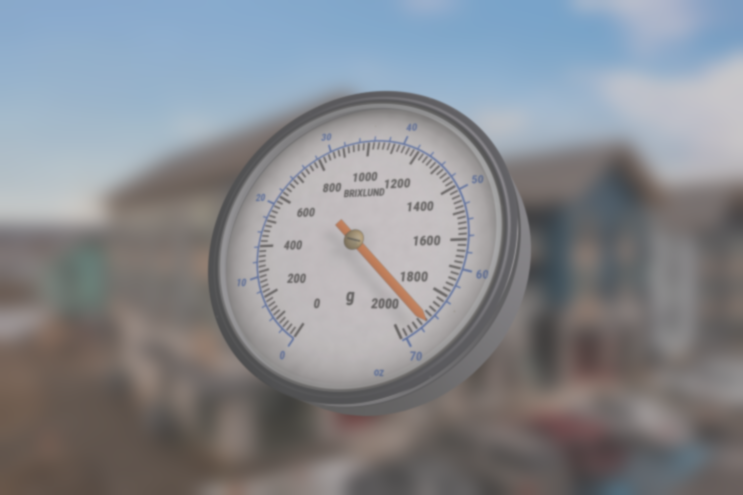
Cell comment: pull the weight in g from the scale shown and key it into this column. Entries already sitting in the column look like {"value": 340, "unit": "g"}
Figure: {"value": 1900, "unit": "g"}
